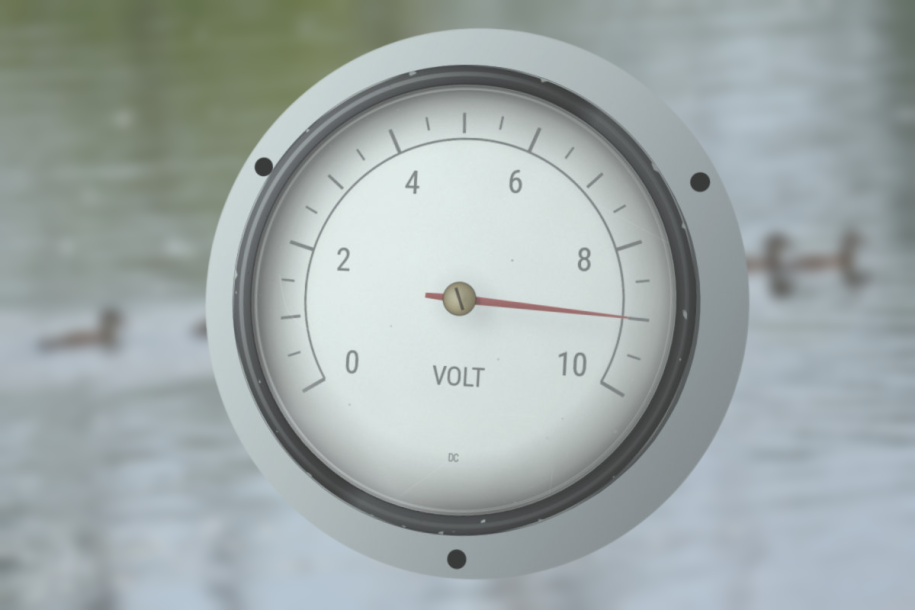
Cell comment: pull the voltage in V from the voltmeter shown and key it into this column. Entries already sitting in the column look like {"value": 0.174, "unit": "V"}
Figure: {"value": 9, "unit": "V"}
